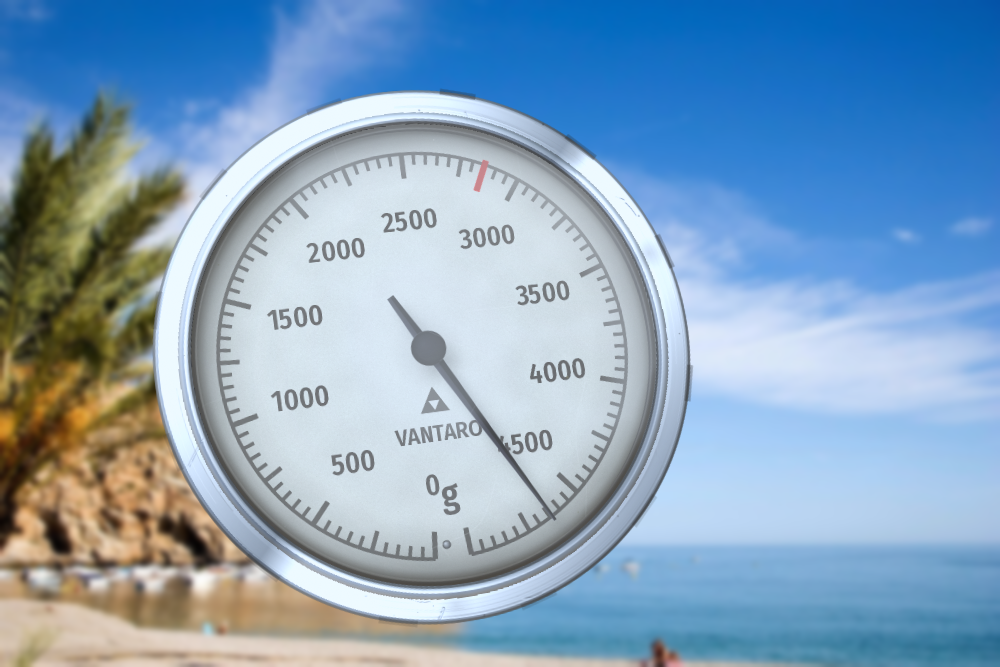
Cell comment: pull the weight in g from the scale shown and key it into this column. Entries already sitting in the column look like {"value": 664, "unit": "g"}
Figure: {"value": 4650, "unit": "g"}
